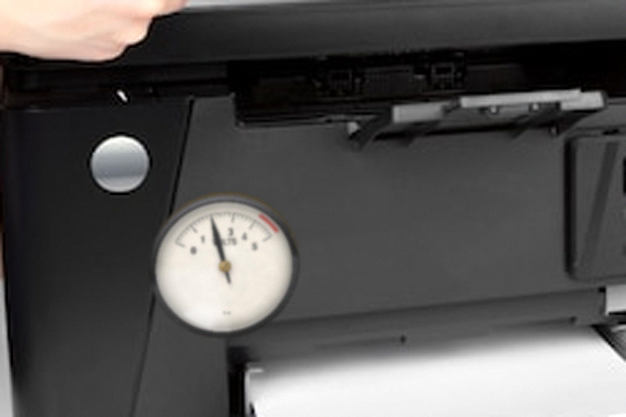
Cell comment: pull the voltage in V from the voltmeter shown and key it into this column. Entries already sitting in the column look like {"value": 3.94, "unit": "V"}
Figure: {"value": 2, "unit": "V"}
